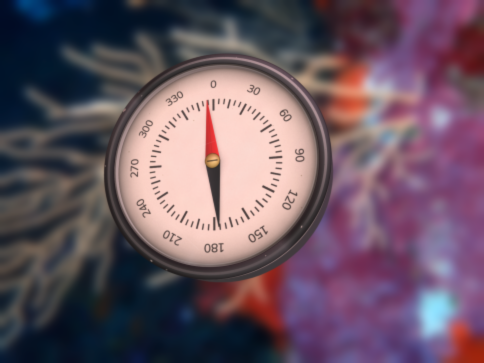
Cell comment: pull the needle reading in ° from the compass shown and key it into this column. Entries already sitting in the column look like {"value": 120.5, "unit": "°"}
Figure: {"value": 355, "unit": "°"}
